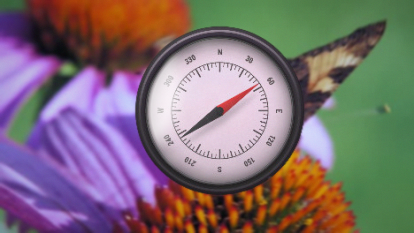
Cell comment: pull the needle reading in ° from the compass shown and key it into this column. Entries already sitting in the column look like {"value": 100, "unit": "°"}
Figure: {"value": 55, "unit": "°"}
